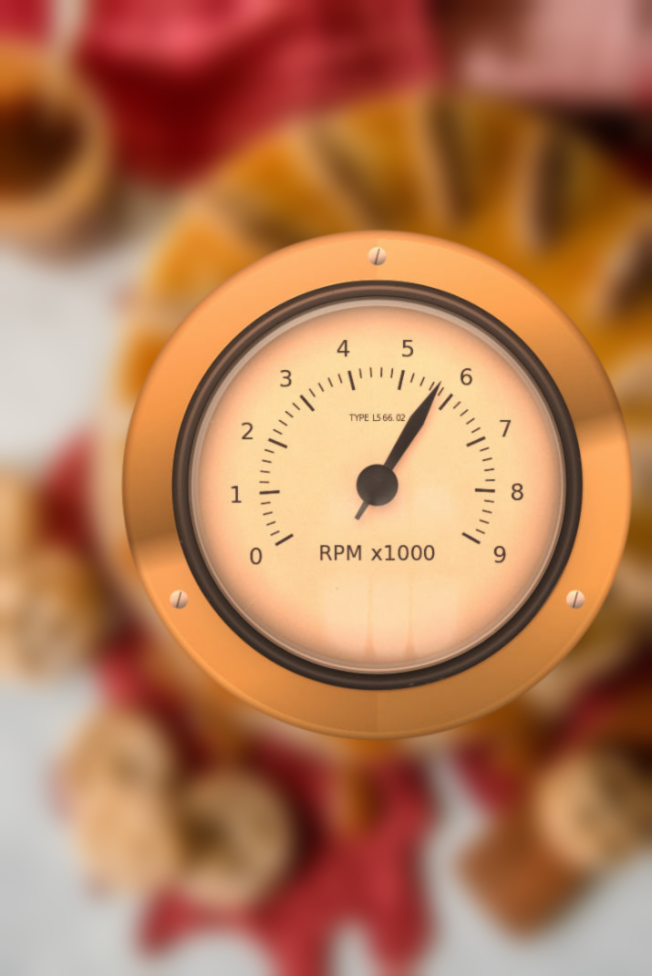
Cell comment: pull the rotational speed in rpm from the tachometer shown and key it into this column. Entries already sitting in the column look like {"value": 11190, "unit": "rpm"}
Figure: {"value": 5700, "unit": "rpm"}
